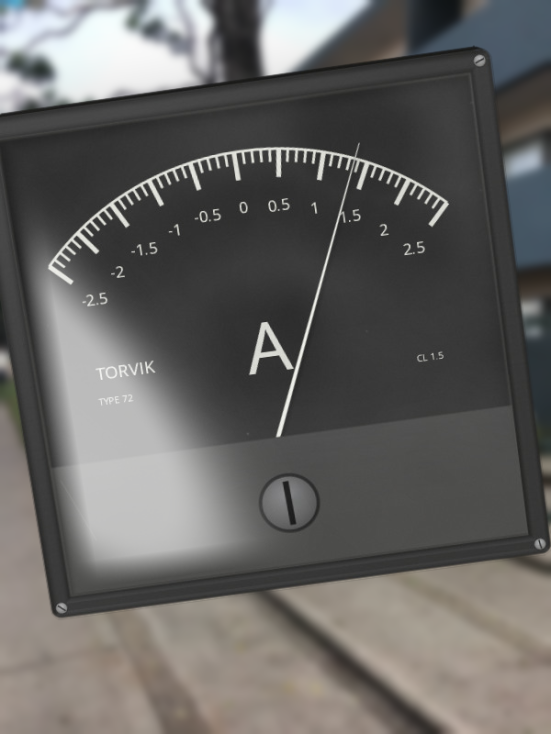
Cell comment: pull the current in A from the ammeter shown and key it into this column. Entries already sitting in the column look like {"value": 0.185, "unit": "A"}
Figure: {"value": 1.35, "unit": "A"}
